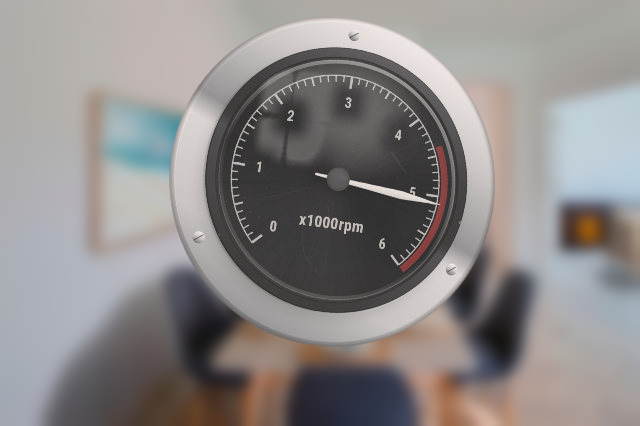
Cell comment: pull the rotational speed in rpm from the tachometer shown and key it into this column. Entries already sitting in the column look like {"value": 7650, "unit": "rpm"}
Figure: {"value": 5100, "unit": "rpm"}
